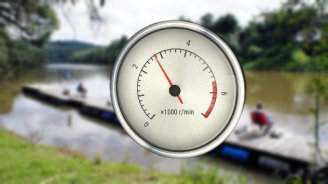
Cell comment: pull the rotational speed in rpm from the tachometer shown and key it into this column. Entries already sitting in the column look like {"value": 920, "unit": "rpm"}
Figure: {"value": 2800, "unit": "rpm"}
